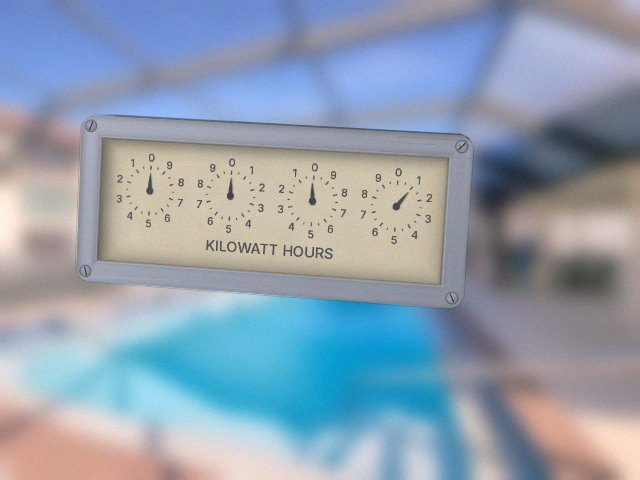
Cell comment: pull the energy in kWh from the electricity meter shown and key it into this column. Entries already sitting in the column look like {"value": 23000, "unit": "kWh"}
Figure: {"value": 1, "unit": "kWh"}
